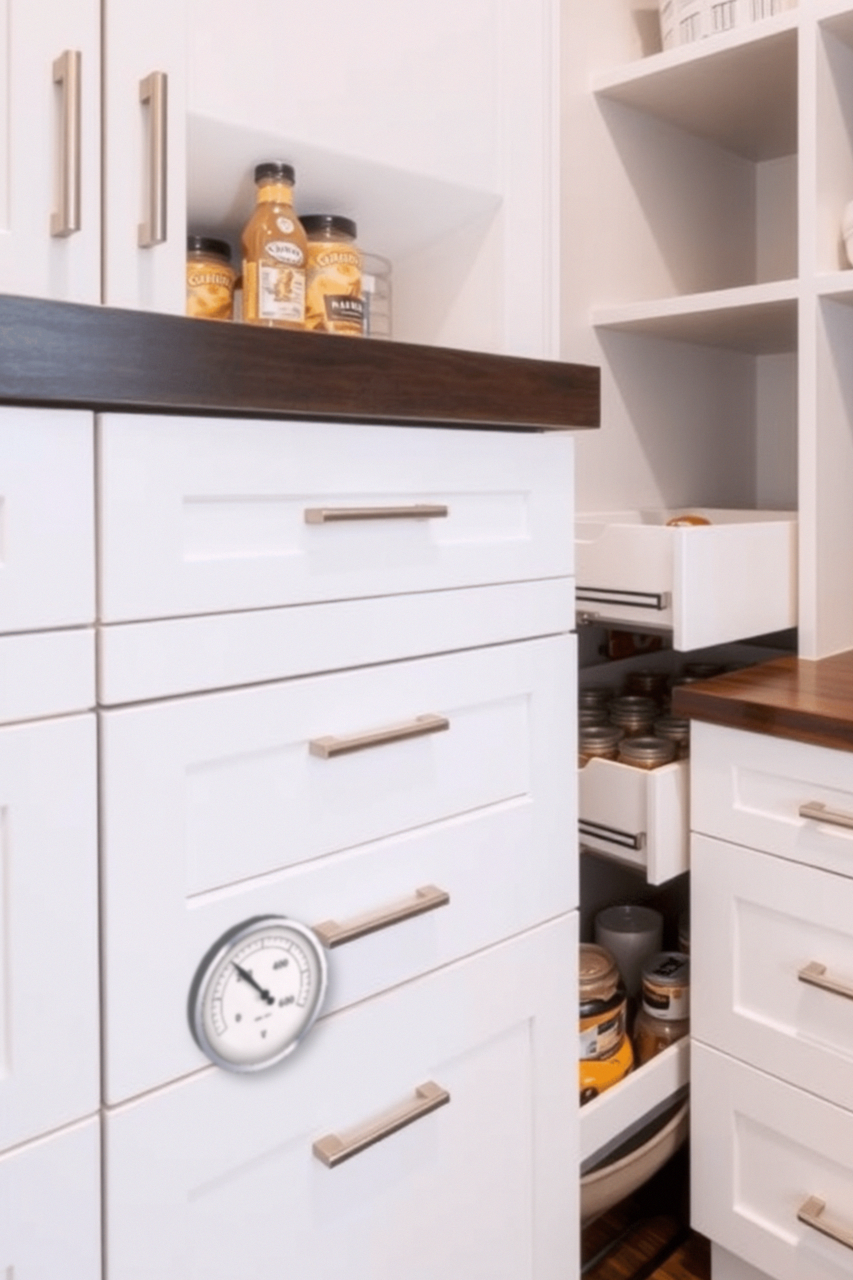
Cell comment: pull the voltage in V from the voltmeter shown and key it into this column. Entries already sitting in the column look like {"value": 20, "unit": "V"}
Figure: {"value": 200, "unit": "V"}
